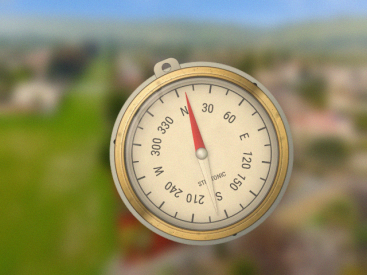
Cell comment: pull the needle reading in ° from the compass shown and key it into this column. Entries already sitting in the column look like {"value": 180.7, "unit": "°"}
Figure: {"value": 7.5, "unit": "°"}
